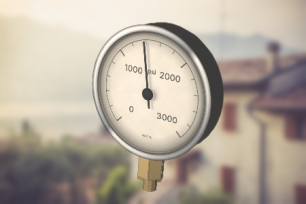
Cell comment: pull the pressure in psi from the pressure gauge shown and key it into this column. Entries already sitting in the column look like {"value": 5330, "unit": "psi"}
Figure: {"value": 1400, "unit": "psi"}
